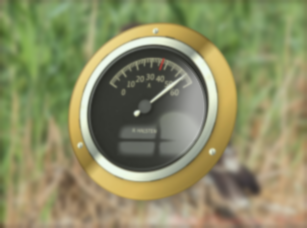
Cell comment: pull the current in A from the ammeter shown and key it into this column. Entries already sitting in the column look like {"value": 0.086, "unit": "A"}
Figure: {"value": 55, "unit": "A"}
